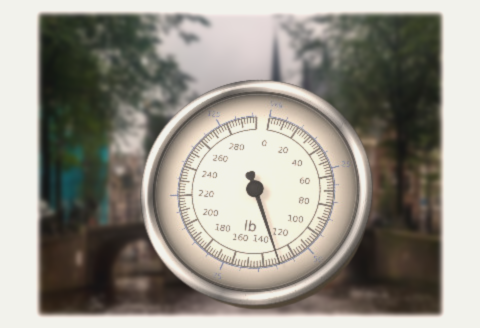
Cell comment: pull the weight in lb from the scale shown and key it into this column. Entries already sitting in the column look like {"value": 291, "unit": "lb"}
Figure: {"value": 130, "unit": "lb"}
